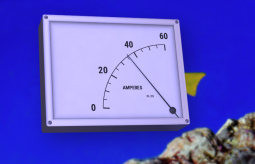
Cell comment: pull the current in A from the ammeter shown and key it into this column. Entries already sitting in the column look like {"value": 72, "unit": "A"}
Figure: {"value": 35, "unit": "A"}
